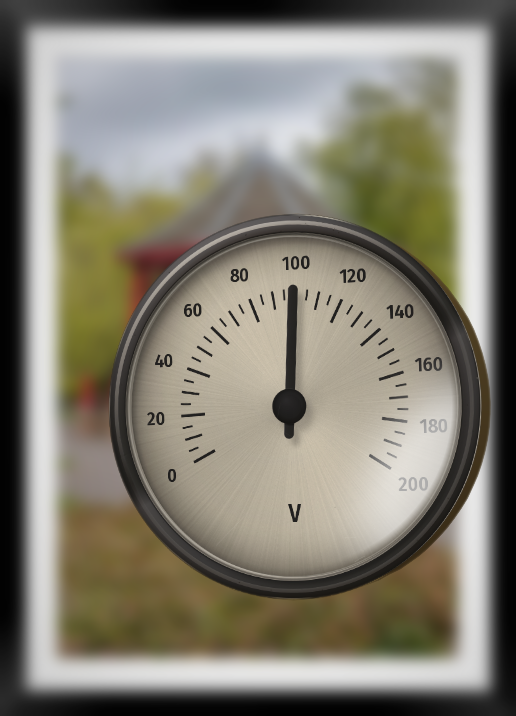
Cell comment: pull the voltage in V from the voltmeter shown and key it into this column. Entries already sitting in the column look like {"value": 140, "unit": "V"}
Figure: {"value": 100, "unit": "V"}
